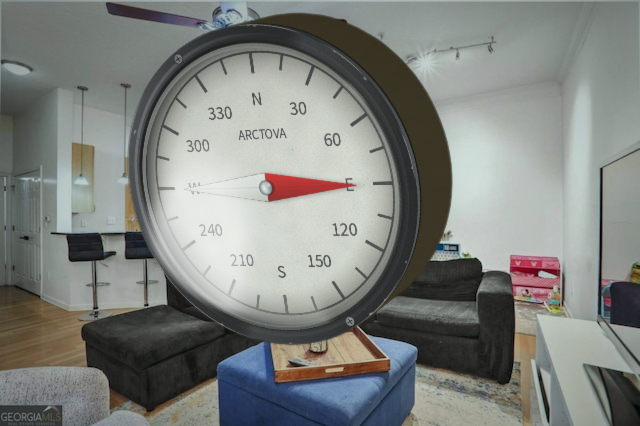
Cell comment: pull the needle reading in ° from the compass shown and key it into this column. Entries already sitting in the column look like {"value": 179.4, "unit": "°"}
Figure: {"value": 90, "unit": "°"}
